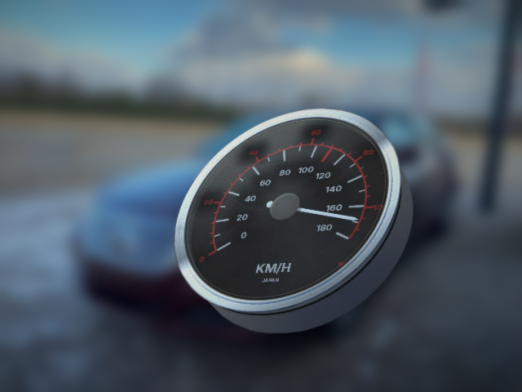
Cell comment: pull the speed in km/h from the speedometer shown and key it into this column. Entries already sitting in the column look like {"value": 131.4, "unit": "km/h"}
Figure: {"value": 170, "unit": "km/h"}
